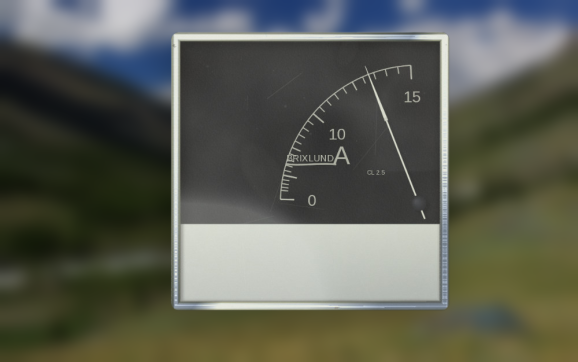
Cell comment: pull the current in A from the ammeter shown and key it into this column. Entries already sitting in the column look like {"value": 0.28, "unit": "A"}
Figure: {"value": 13.25, "unit": "A"}
